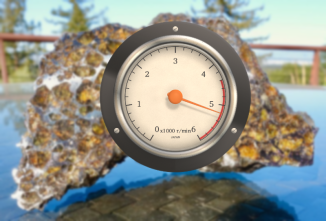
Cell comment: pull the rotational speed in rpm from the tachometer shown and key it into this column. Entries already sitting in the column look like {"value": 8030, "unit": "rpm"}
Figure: {"value": 5200, "unit": "rpm"}
